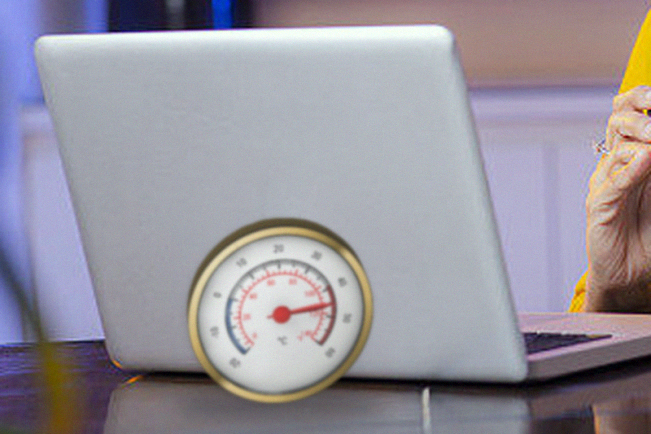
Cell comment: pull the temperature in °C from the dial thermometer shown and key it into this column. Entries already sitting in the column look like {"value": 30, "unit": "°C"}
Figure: {"value": 45, "unit": "°C"}
